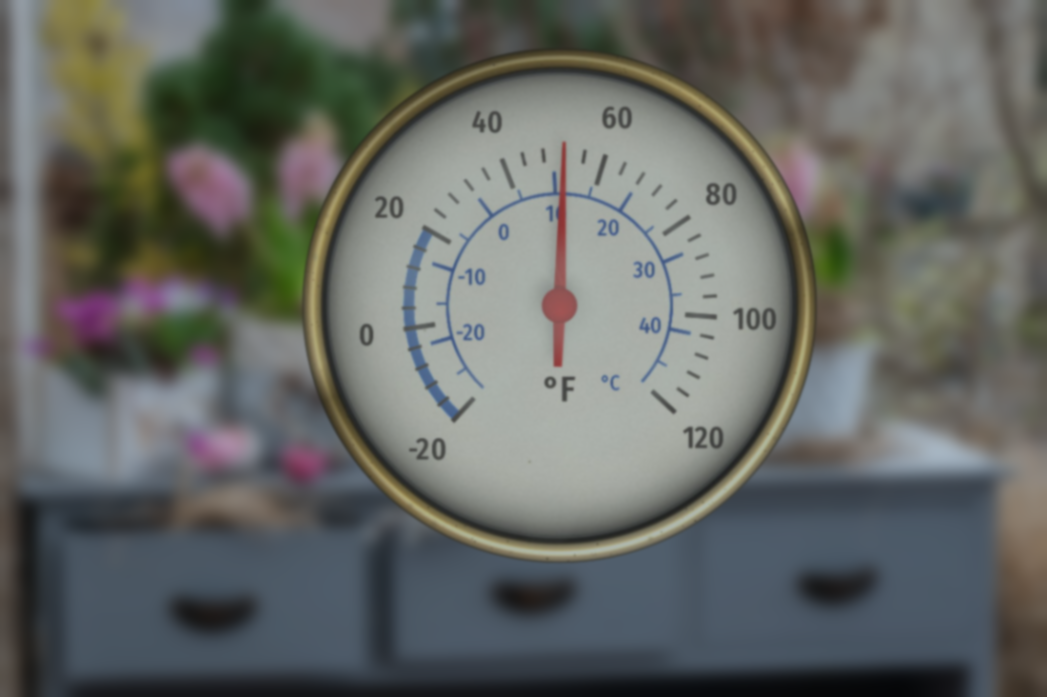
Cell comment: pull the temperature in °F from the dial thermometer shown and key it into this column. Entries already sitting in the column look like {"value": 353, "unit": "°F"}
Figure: {"value": 52, "unit": "°F"}
